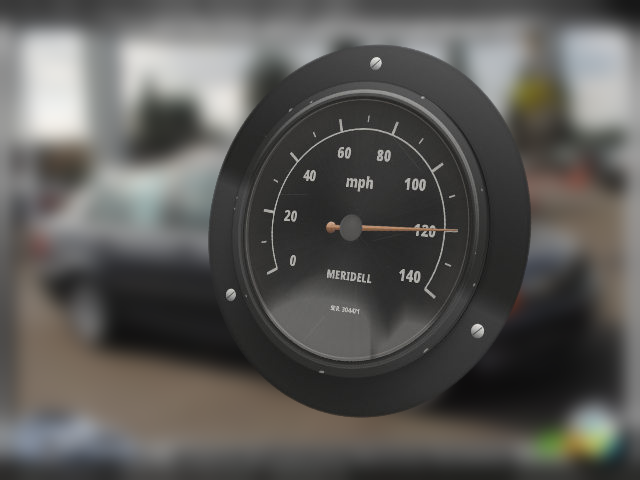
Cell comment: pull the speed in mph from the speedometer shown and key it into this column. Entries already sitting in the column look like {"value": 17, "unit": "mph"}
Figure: {"value": 120, "unit": "mph"}
